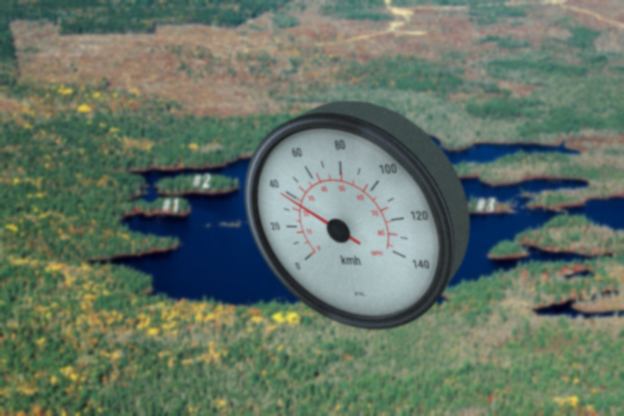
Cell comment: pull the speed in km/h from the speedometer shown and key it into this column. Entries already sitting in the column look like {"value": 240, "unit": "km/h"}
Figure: {"value": 40, "unit": "km/h"}
